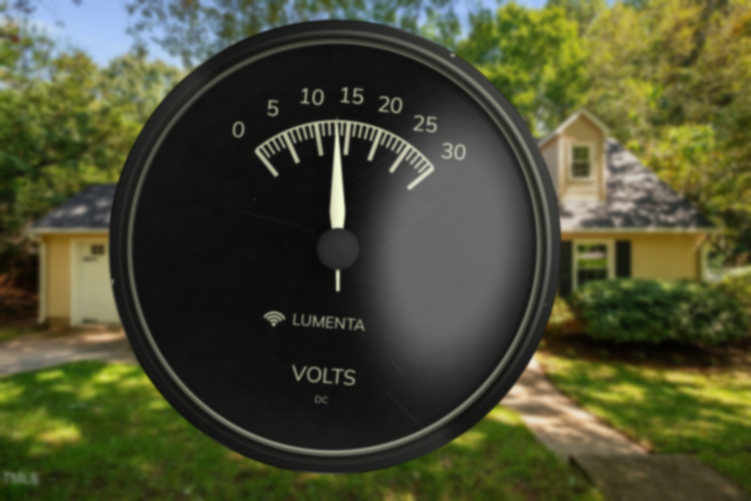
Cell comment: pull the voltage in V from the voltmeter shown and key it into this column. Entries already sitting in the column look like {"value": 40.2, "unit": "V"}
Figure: {"value": 13, "unit": "V"}
